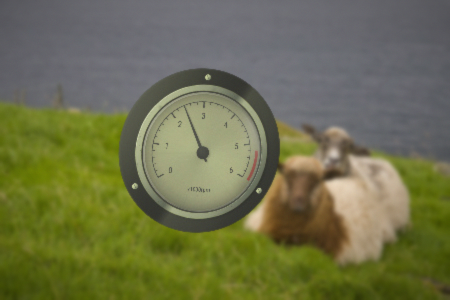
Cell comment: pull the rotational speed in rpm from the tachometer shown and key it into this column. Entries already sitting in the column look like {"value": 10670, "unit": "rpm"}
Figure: {"value": 2400, "unit": "rpm"}
